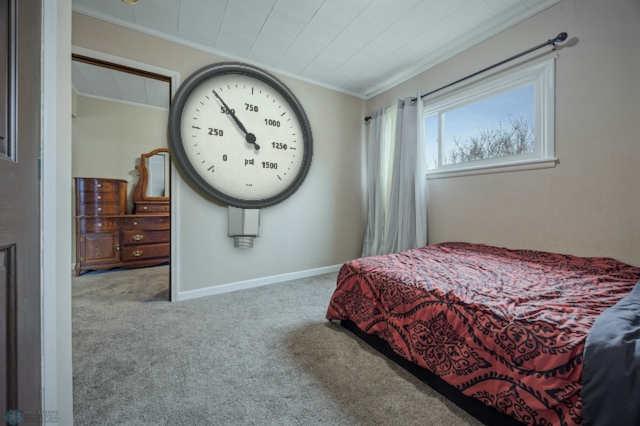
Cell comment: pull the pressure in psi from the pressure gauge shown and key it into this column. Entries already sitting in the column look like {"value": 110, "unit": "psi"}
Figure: {"value": 500, "unit": "psi"}
